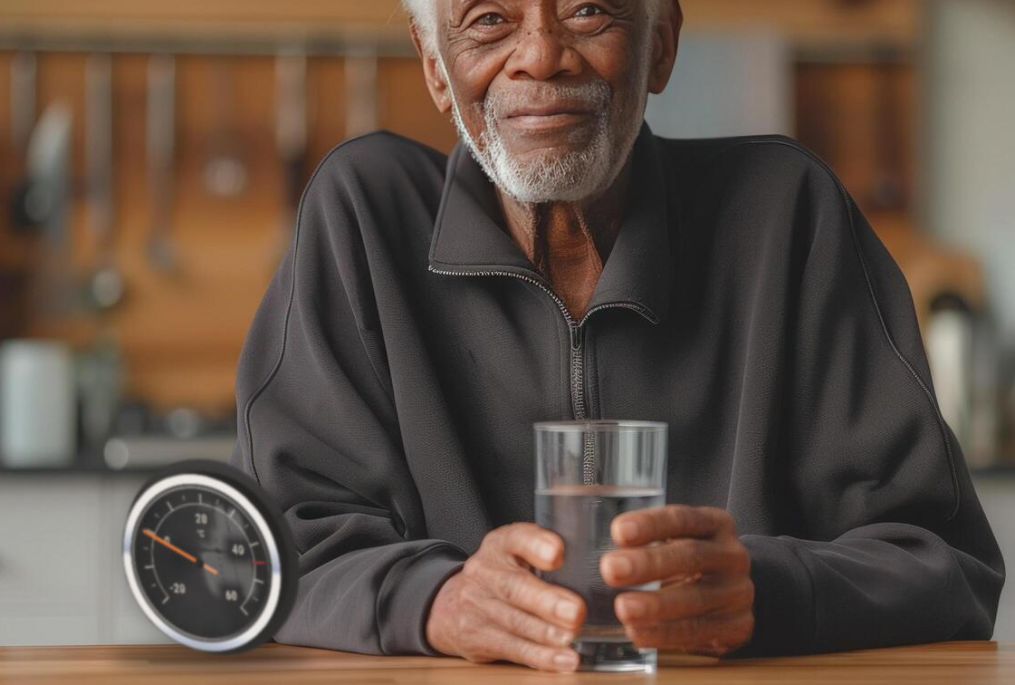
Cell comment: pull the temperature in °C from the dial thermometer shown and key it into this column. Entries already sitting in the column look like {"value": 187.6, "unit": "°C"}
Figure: {"value": 0, "unit": "°C"}
